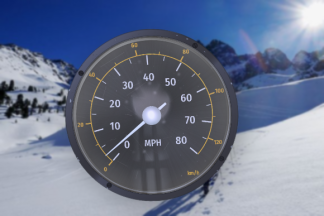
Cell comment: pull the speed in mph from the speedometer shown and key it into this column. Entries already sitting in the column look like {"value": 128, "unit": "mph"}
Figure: {"value": 2.5, "unit": "mph"}
